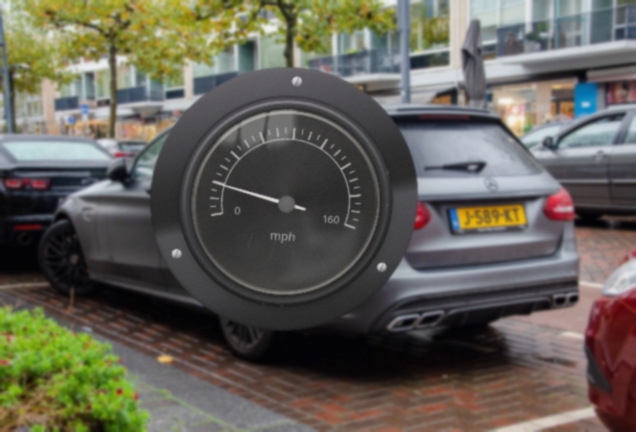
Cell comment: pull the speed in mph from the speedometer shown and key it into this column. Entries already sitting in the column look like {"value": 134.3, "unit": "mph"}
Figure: {"value": 20, "unit": "mph"}
